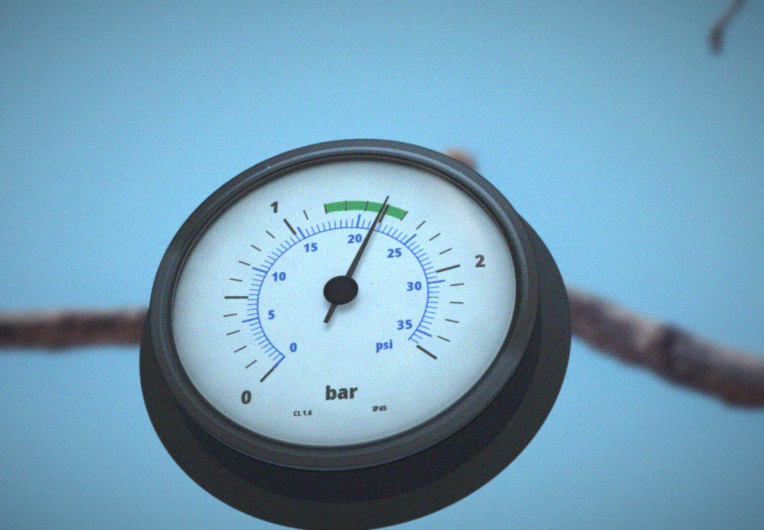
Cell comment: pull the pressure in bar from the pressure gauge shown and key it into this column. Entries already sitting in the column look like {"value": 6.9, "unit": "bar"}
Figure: {"value": 1.5, "unit": "bar"}
